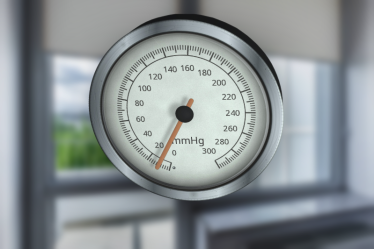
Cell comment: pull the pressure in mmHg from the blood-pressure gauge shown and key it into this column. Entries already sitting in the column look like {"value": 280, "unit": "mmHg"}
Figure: {"value": 10, "unit": "mmHg"}
